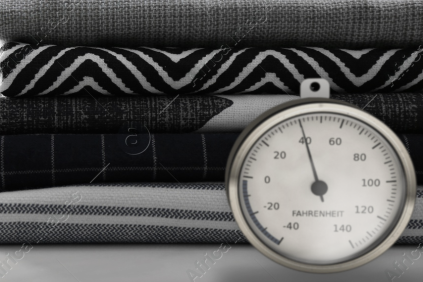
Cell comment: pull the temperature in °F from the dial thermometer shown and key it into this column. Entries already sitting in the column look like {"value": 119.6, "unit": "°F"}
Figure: {"value": 40, "unit": "°F"}
